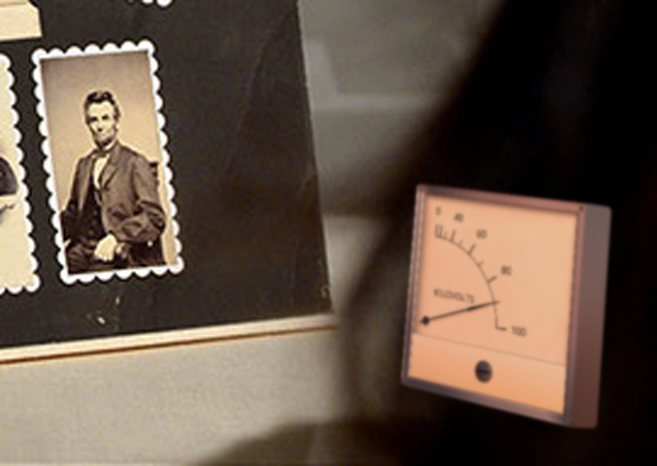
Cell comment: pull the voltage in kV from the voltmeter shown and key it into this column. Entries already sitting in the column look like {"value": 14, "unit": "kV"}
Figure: {"value": 90, "unit": "kV"}
